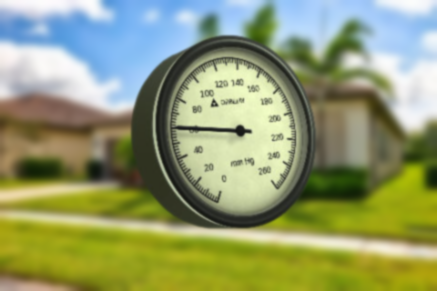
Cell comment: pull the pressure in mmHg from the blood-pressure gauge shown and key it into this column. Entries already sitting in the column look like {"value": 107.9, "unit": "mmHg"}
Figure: {"value": 60, "unit": "mmHg"}
